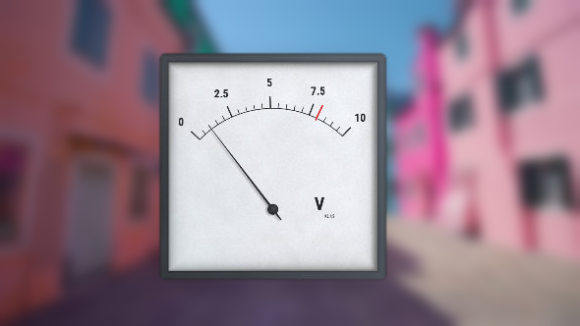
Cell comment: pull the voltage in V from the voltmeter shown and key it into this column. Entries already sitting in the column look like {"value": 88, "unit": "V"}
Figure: {"value": 1, "unit": "V"}
